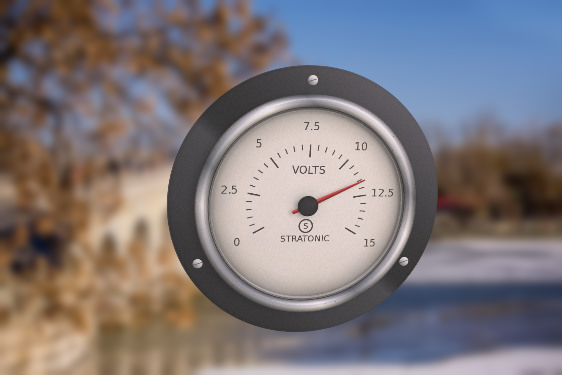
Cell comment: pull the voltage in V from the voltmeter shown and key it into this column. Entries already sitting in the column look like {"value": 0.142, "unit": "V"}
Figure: {"value": 11.5, "unit": "V"}
